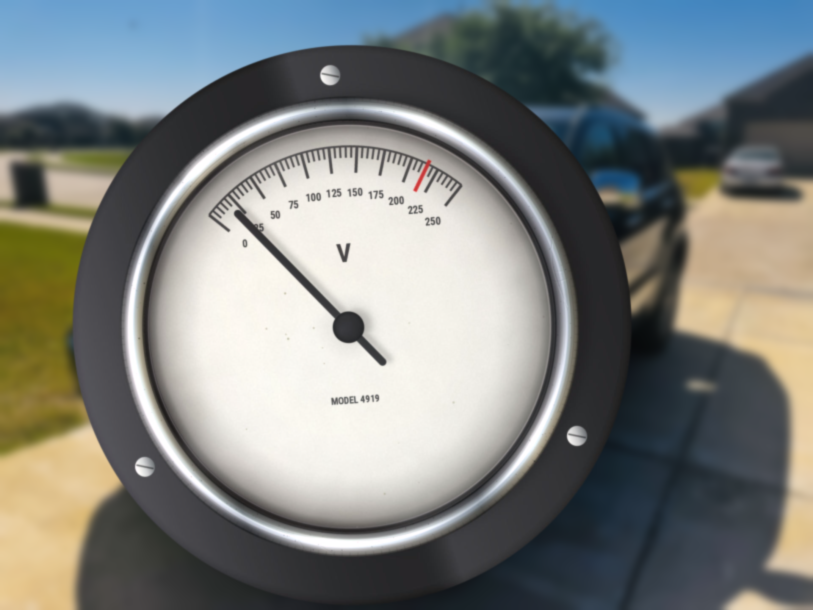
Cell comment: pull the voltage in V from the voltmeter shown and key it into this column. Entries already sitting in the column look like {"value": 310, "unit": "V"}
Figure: {"value": 20, "unit": "V"}
